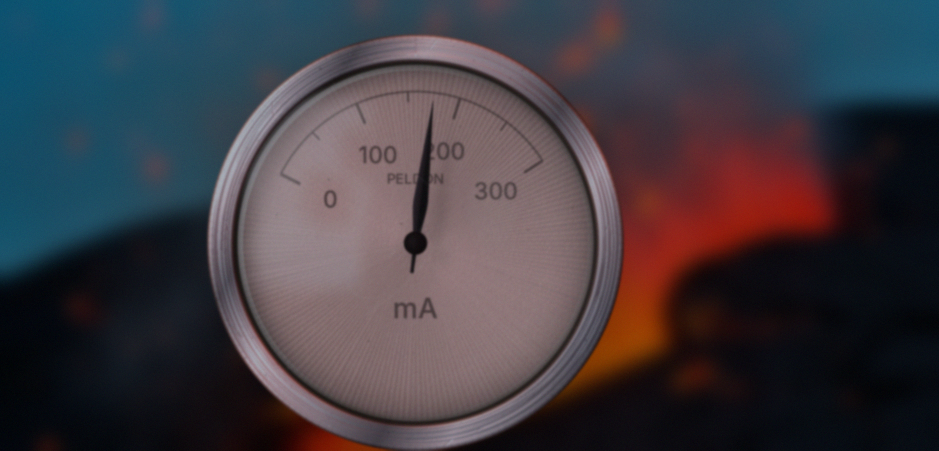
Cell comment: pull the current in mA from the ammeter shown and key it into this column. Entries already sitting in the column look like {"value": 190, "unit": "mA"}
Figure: {"value": 175, "unit": "mA"}
